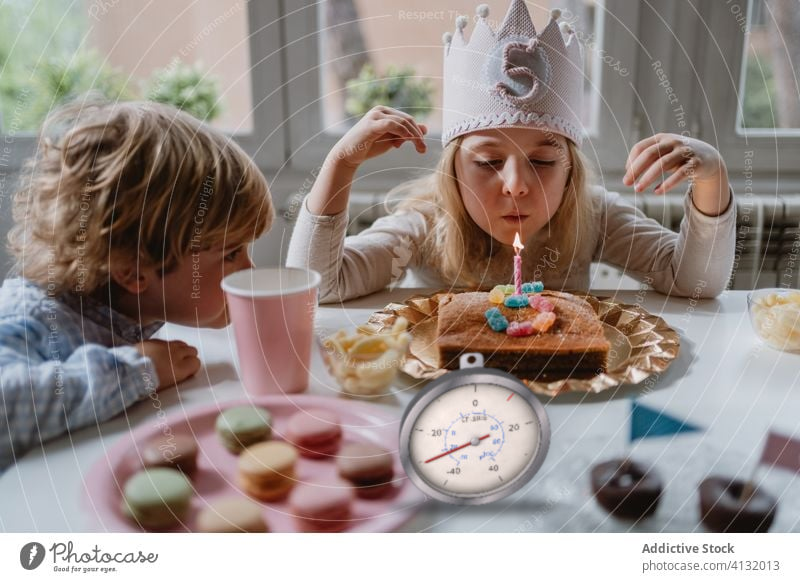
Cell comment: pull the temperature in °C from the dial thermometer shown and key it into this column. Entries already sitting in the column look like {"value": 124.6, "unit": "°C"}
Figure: {"value": -30, "unit": "°C"}
